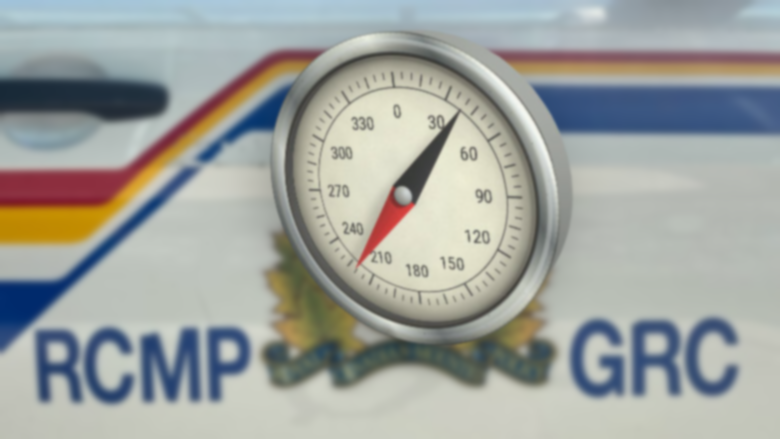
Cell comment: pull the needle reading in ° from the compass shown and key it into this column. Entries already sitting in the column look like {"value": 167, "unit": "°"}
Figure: {"value": 220, "unit": "°"}
